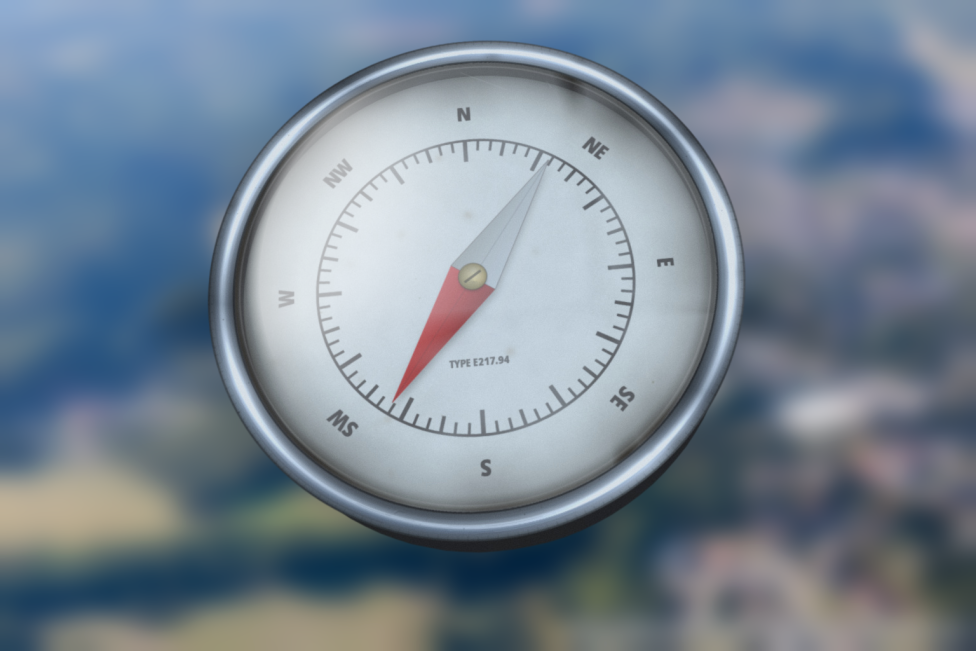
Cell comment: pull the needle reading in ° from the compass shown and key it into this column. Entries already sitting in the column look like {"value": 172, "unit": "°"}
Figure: {"value": 215, "unit": "°"}
